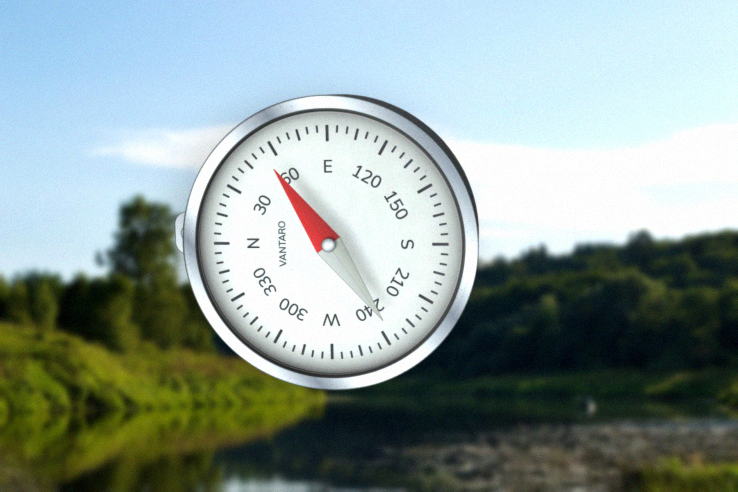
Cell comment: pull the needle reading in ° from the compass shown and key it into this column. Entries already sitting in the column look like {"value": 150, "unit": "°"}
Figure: {"value": 55, "unit": "°"}
